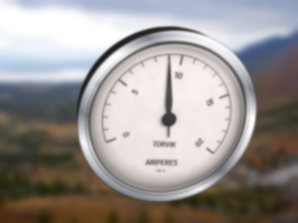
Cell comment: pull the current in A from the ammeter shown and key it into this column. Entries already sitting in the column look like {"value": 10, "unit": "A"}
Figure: {"value": 9, "unit": "A"}
